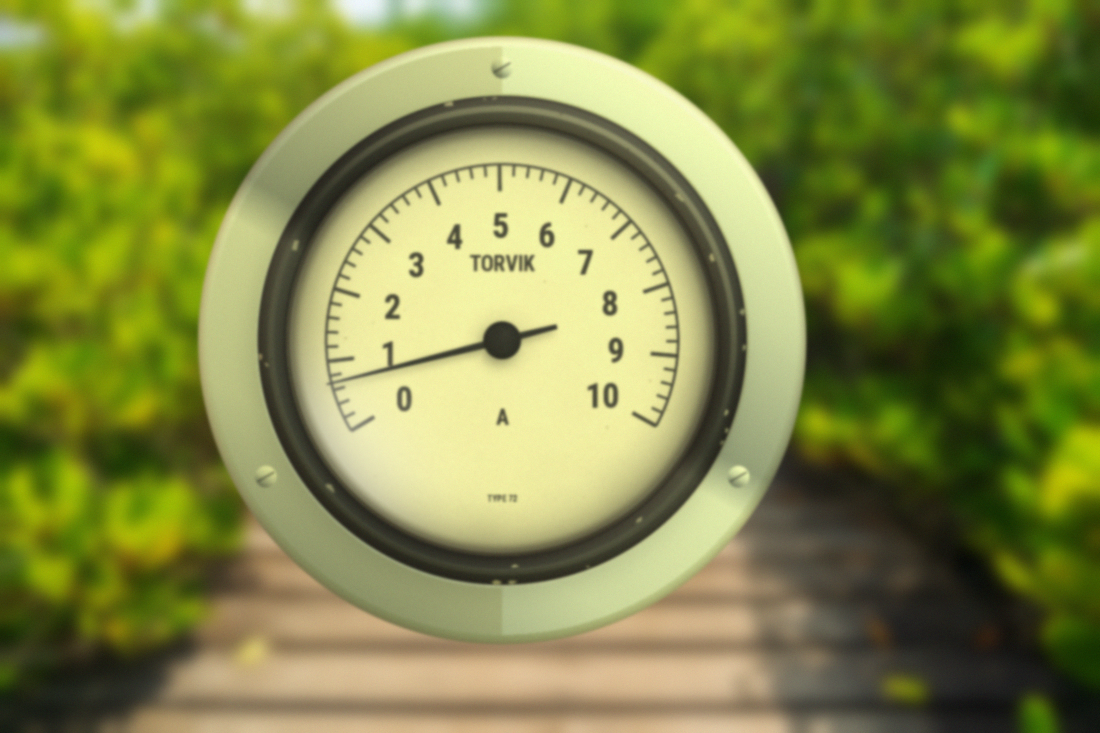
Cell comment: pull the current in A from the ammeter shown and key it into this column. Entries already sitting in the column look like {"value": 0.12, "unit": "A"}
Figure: {"value": 0.7, "unit": "A"}
